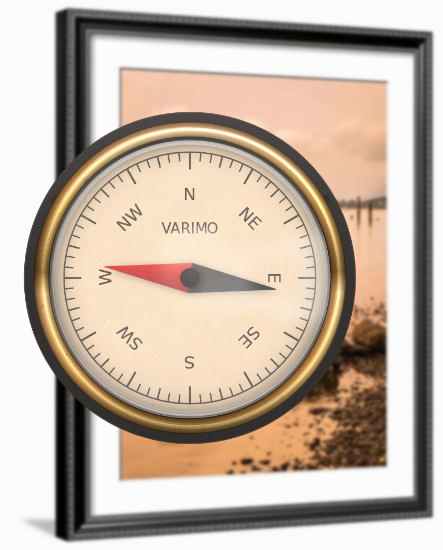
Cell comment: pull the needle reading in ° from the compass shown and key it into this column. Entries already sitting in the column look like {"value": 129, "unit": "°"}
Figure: {"value": 277.5, "unit": "°"}
